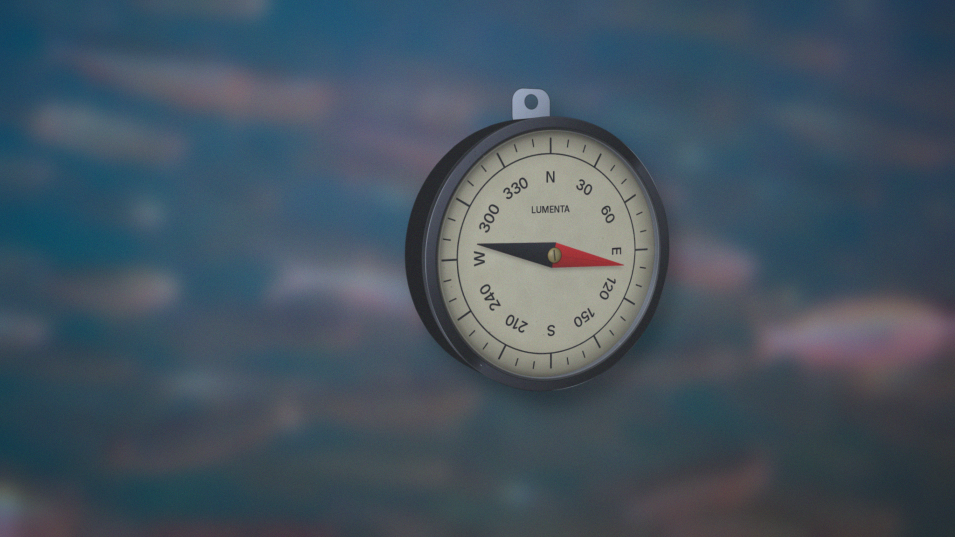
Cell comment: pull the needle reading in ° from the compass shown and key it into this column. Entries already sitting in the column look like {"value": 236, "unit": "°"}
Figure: {"value": 100, "unit": "°"}
